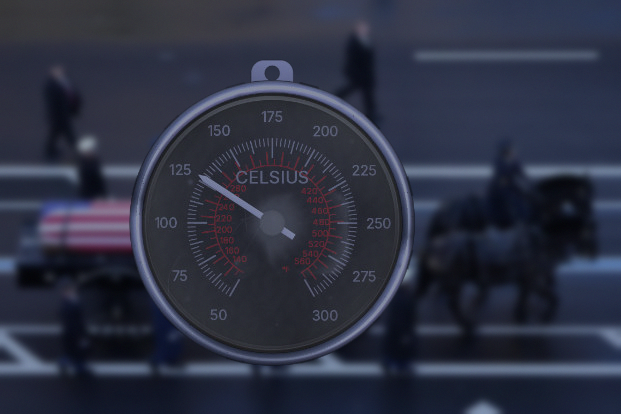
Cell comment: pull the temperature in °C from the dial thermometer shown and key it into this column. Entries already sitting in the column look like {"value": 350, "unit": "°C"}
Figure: {"value": 127.5, "unit": "°C"}
